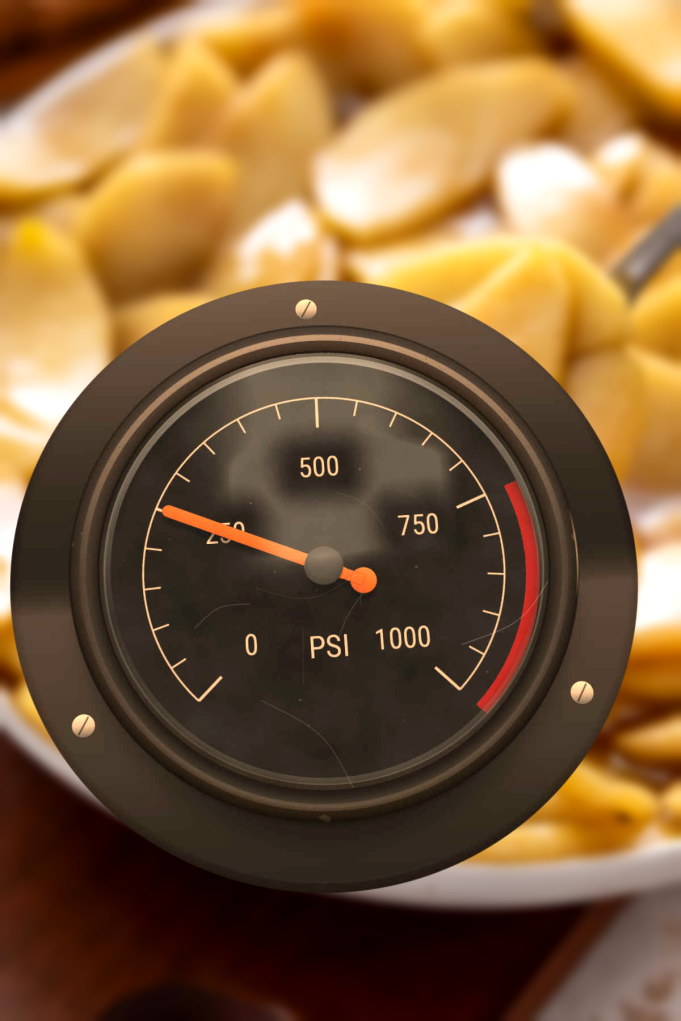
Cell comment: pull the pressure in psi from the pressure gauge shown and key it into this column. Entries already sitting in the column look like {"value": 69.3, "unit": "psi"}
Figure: {"value": 250, "unit": "psi"}
